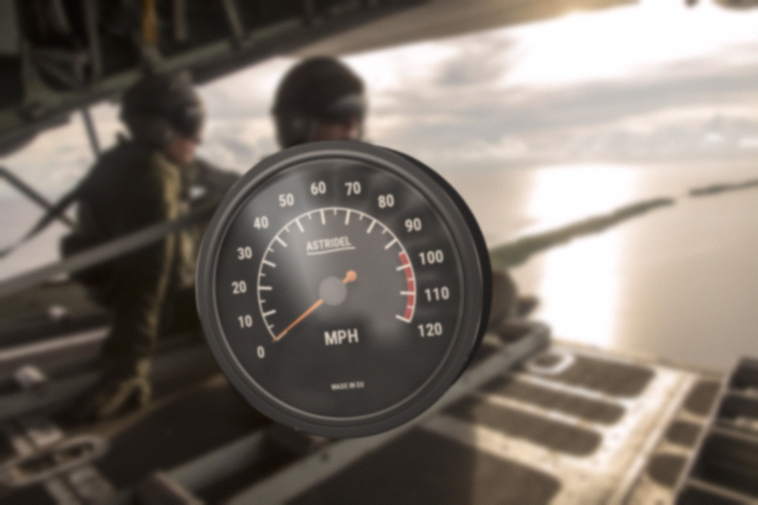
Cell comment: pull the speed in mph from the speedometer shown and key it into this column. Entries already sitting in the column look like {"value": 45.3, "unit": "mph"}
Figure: {"value": 0, "unit": "mph"}
